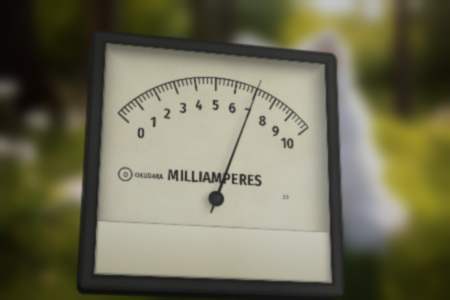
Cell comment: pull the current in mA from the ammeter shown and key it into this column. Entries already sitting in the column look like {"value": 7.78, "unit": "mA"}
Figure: {"value": 7, "unit": "mA"}
